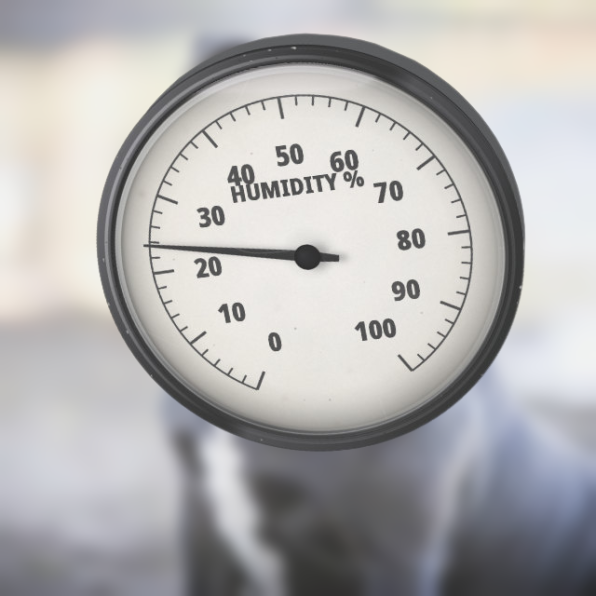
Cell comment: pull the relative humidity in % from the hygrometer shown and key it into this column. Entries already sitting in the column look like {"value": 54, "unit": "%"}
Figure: {"value": 24, "unit": "%"}
